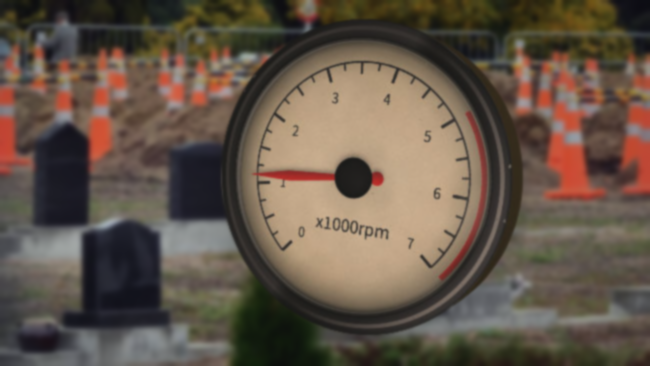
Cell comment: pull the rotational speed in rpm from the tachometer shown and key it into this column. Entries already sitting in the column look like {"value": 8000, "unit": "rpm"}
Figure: {"value": 1125, "unit": "rpm"}
